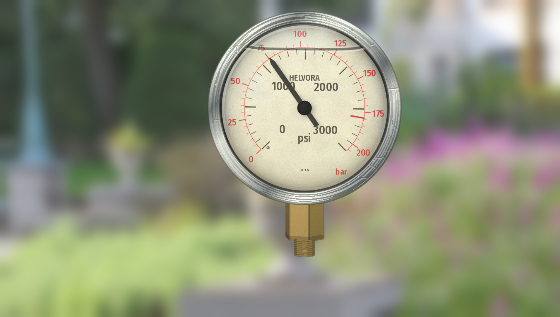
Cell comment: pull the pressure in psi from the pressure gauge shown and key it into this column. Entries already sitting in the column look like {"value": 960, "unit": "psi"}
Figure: {"value": 1100, "unit": "psi"}
